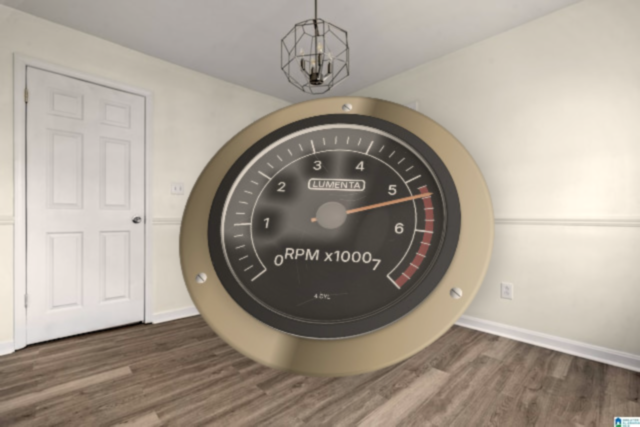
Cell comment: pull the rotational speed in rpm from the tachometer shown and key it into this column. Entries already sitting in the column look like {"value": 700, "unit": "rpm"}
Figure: {"value": 5400, "unit": "rpm"}
